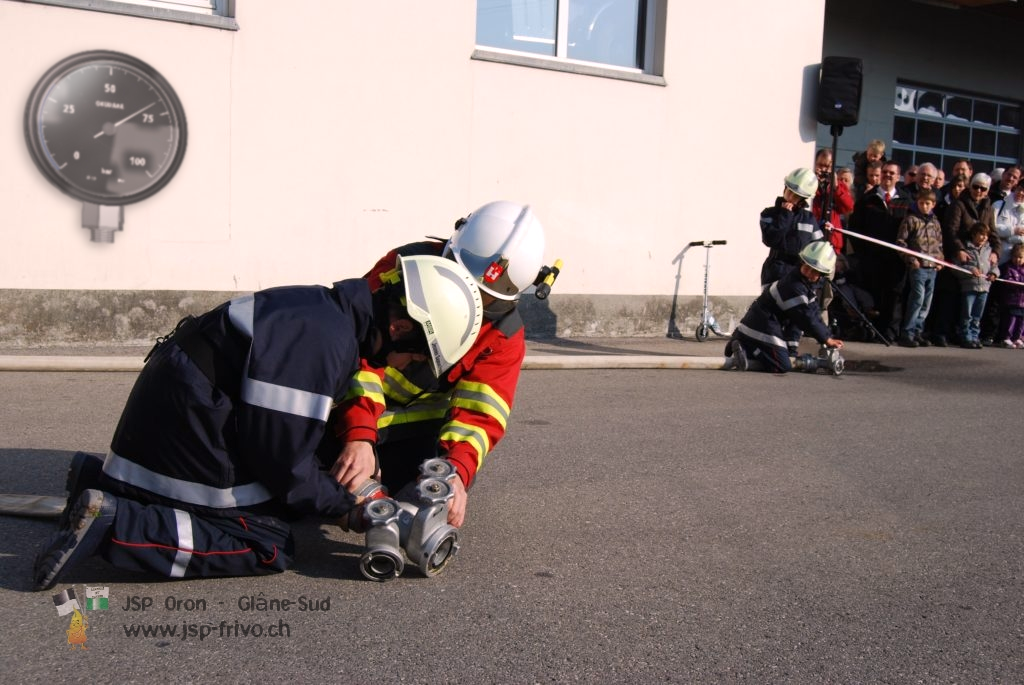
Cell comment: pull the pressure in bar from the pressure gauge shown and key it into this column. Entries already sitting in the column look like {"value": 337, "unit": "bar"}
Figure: {"value": 70, "unit": "bar"}
